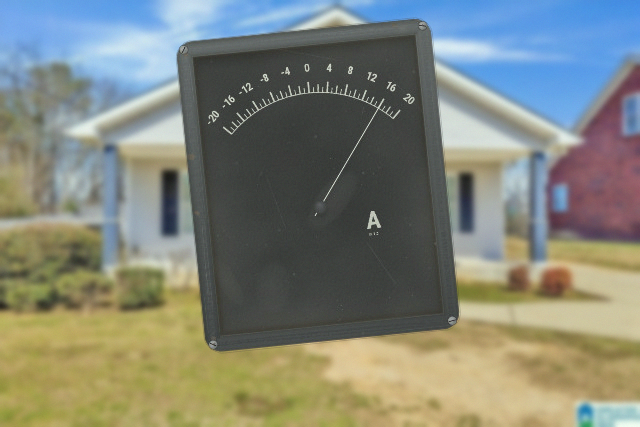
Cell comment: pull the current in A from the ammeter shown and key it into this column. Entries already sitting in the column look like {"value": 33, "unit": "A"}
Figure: {"value": 16, "unit": "A"}
